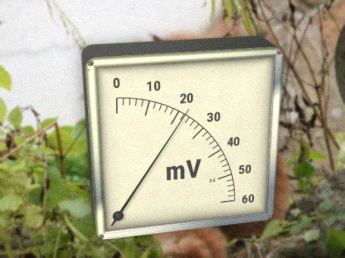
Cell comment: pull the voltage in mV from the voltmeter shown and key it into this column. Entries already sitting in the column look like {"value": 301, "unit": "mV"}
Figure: {"value": 22, "unit": "mV"}
